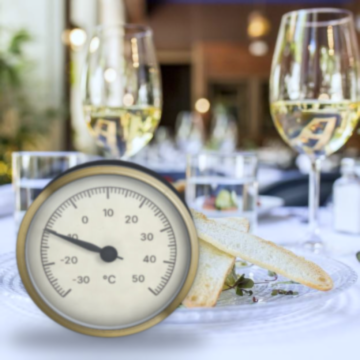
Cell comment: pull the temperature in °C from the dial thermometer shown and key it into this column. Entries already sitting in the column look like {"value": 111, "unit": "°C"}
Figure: {"value": -10, "unit": "°C"}
